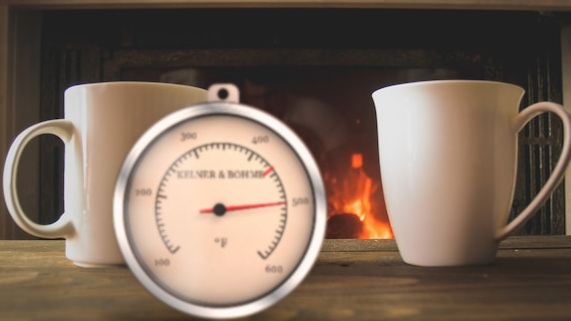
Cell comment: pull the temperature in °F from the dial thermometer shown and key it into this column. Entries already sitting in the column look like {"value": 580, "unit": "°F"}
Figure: {"value": 500, "unit": "°F"}
